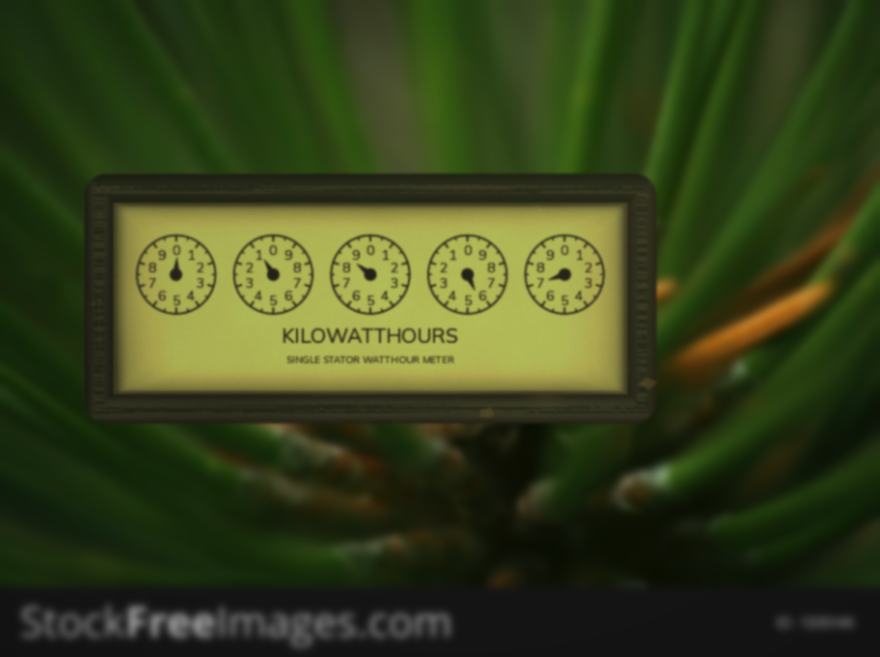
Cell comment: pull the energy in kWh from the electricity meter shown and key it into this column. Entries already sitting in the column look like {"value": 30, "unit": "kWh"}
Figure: {"value": 857, "unit": "kWh"}
